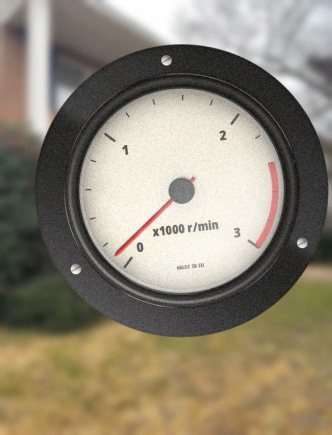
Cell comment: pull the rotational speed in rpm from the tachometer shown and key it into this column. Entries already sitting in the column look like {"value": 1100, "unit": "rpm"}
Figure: {"value": 100, "unit": "rpm"}
